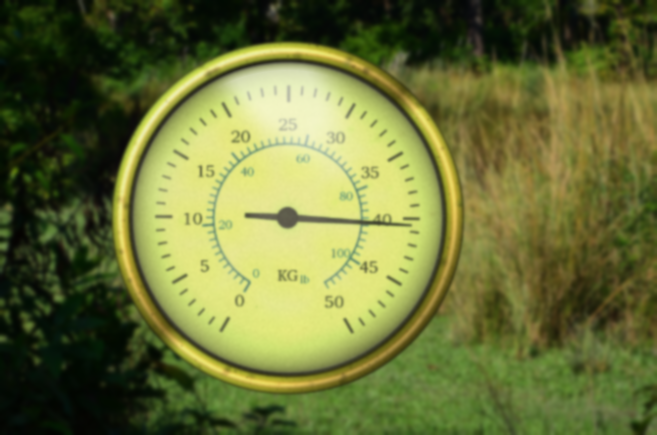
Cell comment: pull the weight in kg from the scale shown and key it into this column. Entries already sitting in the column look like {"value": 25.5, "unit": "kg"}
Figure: {"value": 40.5, "unit": "kg"}
